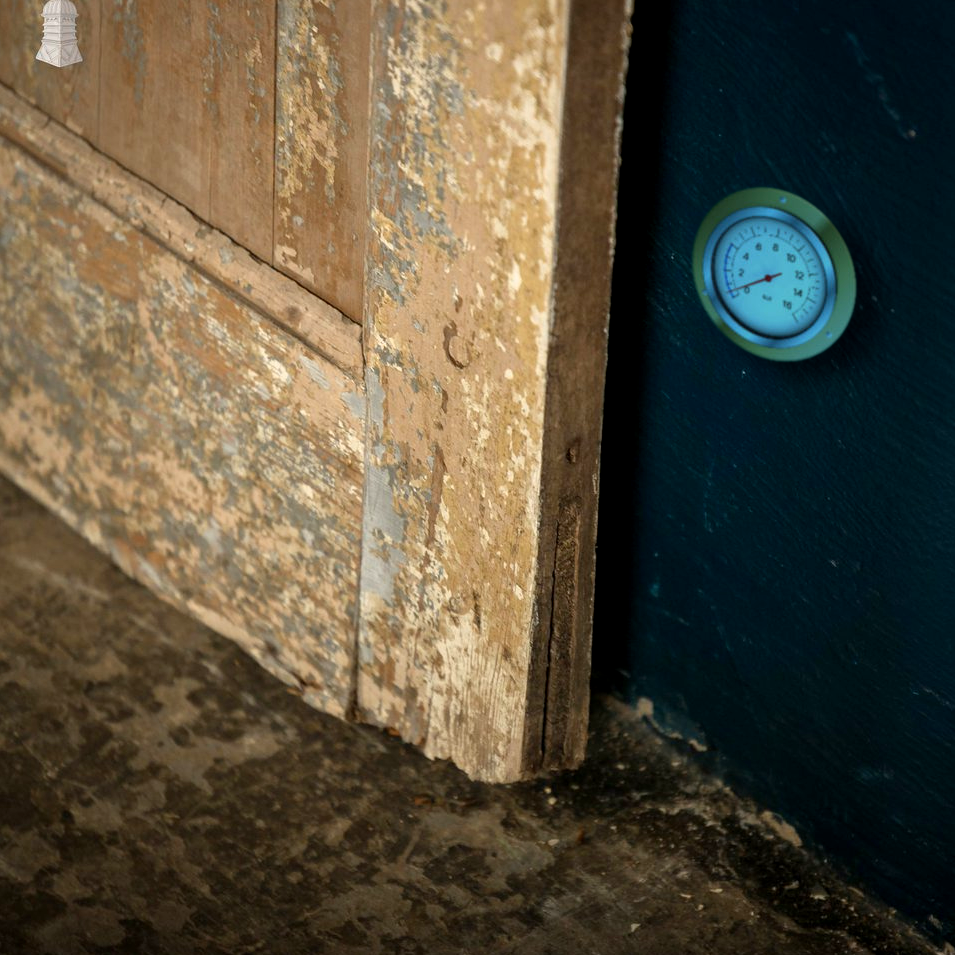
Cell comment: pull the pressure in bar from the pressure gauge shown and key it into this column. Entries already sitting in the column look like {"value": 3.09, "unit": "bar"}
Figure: {"value": 0.5, "unit": "bar"}
